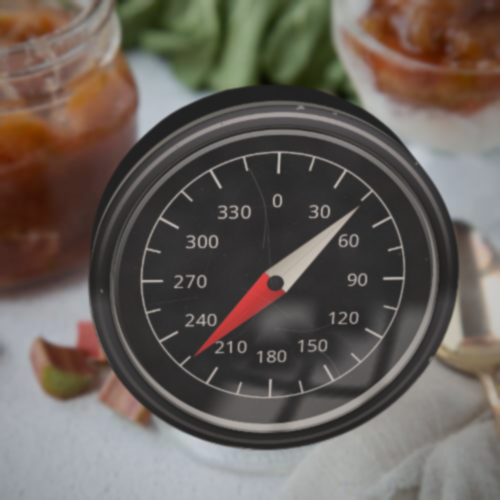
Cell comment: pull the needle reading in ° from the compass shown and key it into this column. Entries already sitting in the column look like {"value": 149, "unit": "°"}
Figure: {"value": 225, "unit": "°"}
